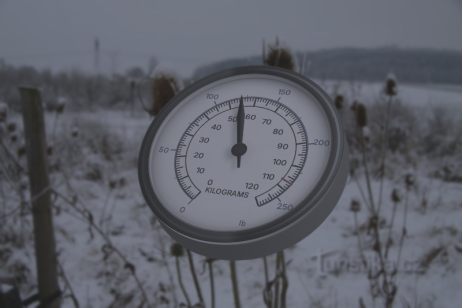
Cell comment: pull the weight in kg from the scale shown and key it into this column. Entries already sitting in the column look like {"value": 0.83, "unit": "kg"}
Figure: {"value": 55, "unit": "kg"}
